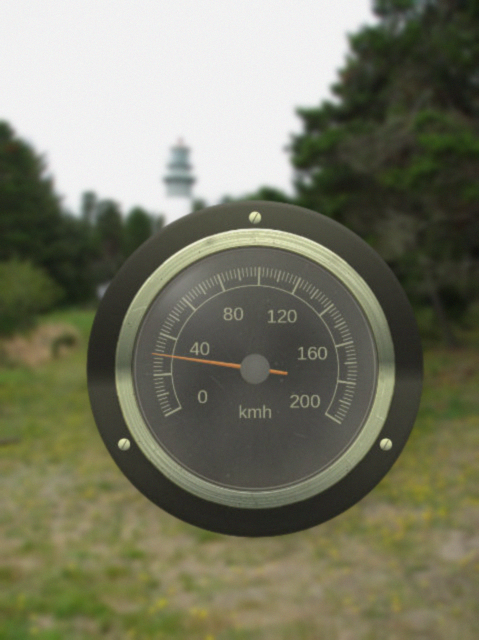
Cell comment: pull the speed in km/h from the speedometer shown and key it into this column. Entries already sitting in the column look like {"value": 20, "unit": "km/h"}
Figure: {"value": 30, "unit": "km/h"}
